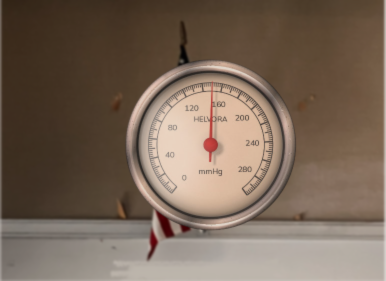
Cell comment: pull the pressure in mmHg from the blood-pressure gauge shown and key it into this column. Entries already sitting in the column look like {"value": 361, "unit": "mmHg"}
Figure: {"value": 150, "unit": "mmHg"}
